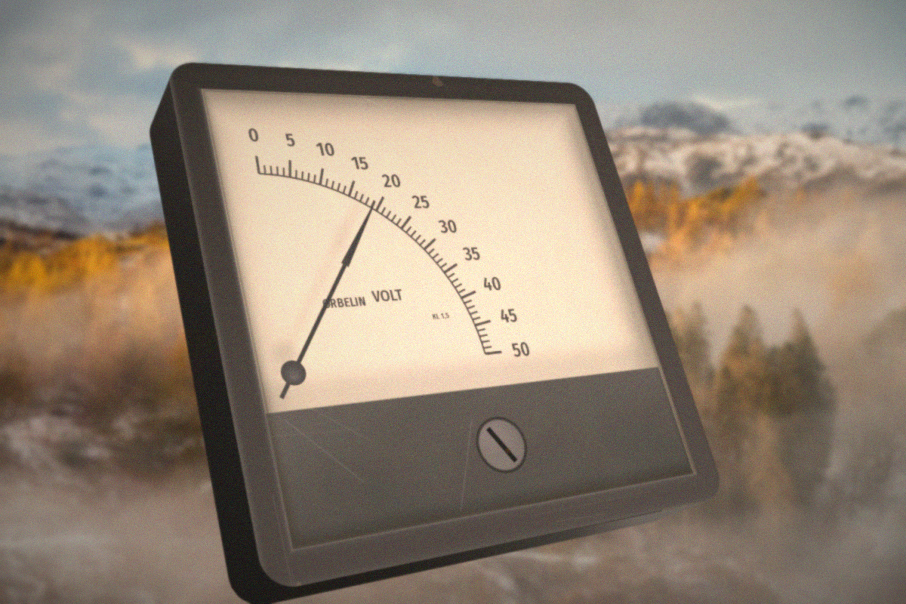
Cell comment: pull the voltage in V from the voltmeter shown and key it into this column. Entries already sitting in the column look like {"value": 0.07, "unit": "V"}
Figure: {"value": 19, "unit": "V"}
